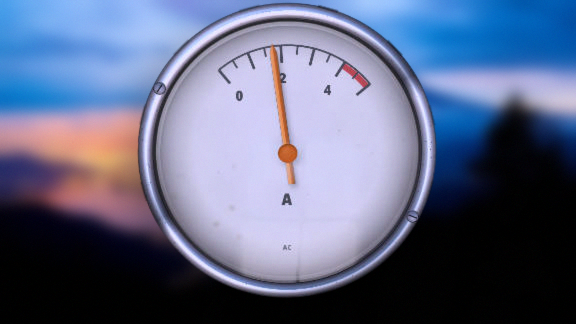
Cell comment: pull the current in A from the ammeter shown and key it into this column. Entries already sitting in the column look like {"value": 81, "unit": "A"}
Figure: {"value": 1.75, "unit": "A"}
